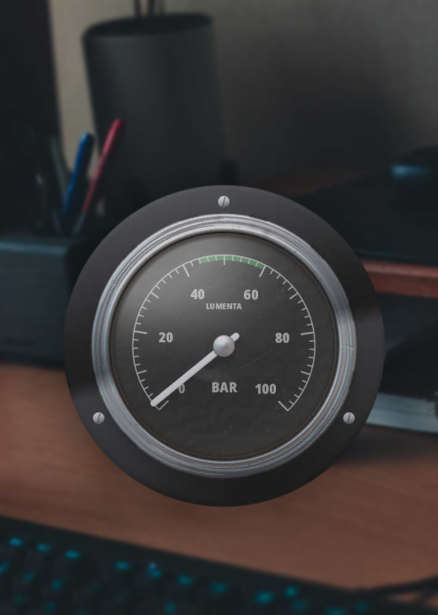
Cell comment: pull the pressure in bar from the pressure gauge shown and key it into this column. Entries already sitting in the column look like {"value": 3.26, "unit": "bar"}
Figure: {"value": 2, "unit": "bar"}
